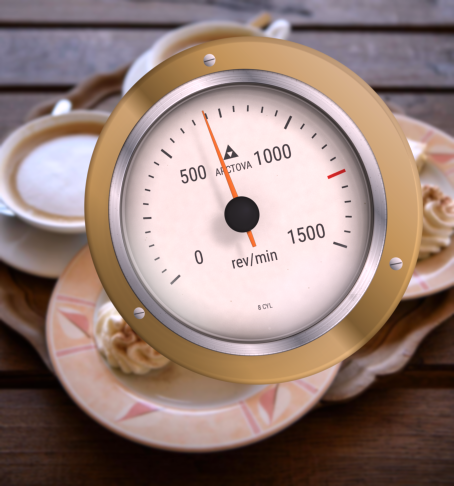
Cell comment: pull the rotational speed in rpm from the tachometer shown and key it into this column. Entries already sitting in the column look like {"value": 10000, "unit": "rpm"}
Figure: {"value": 700, "unit": "rpm"}
